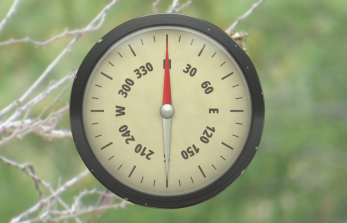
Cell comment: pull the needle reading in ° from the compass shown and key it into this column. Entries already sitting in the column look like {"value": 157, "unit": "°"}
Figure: {"value": 0, "unit": "°"}
